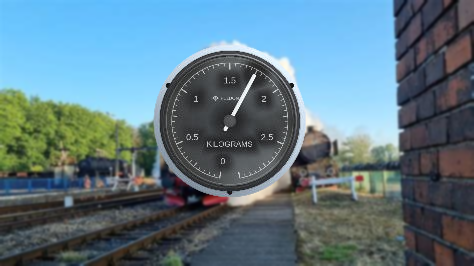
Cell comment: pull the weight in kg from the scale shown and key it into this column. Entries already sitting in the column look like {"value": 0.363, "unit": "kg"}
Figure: {"value": 1.75, "unit": "kg"}
